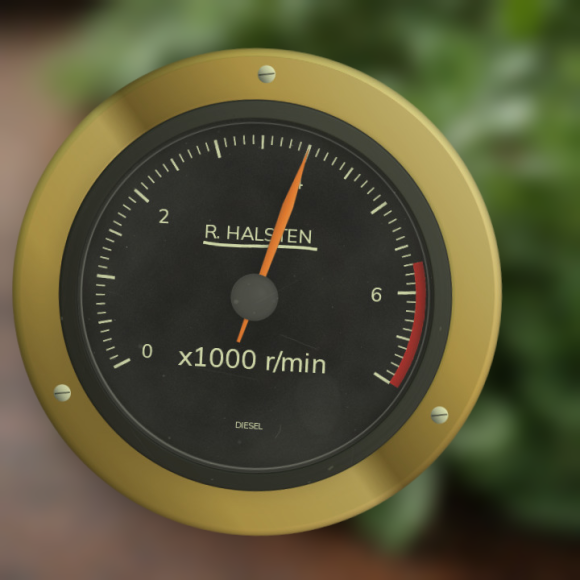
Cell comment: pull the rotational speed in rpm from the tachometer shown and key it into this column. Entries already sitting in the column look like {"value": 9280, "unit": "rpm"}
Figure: {"value": 4000, "unit": "rpm"}
